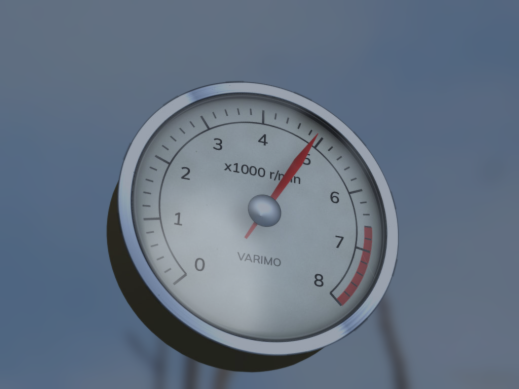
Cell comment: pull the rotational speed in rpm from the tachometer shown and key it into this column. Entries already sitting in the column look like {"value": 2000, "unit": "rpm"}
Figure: {"value": 4900, "unit": "rpm"}
